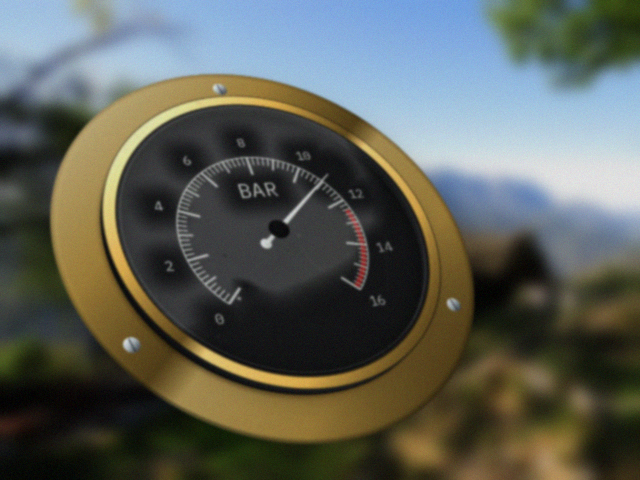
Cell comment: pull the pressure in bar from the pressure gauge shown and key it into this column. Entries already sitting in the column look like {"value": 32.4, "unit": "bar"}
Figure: {"value": 11, "unit": "bar"}
